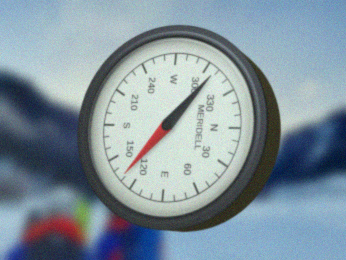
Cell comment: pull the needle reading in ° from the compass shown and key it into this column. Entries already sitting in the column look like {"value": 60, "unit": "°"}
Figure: {"value": 130, "unit": "°"}
